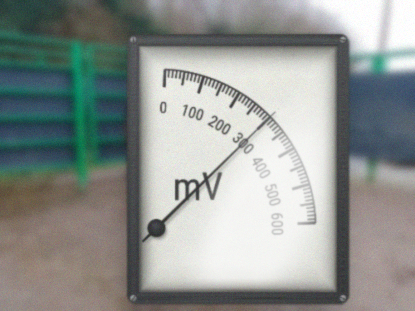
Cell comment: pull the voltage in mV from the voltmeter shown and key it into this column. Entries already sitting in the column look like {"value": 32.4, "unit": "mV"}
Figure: {"value": 300, "unit": "mV"}
